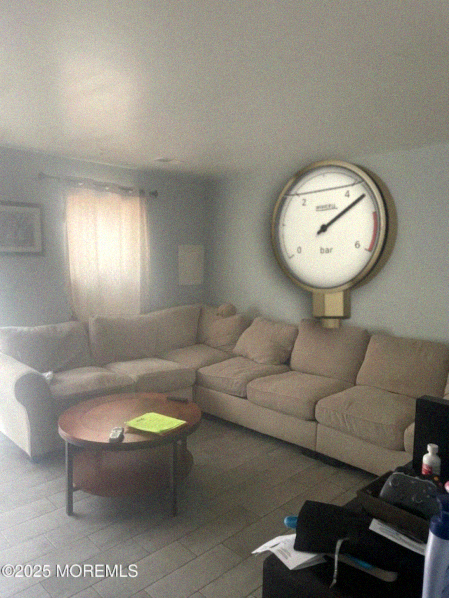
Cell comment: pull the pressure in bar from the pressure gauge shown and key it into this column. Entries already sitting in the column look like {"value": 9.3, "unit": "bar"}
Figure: {"value": 4.5, "unit": "bar"}
